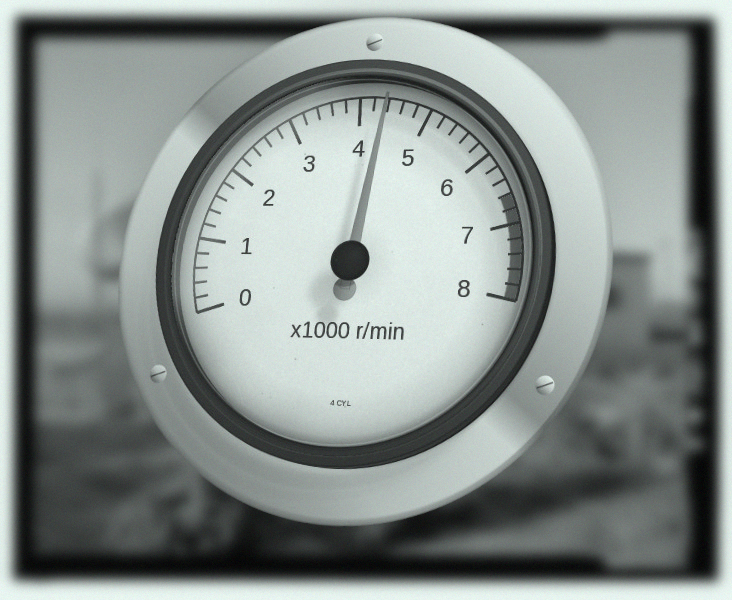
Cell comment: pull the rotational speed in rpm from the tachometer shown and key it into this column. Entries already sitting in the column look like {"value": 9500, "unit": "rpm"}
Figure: {"value": 4400, "unit": "rpm"}
